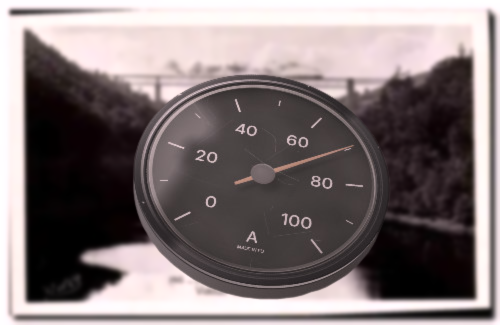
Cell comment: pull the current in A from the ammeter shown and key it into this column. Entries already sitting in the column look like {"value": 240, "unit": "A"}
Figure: {"value": 70, "unit": "A"}
